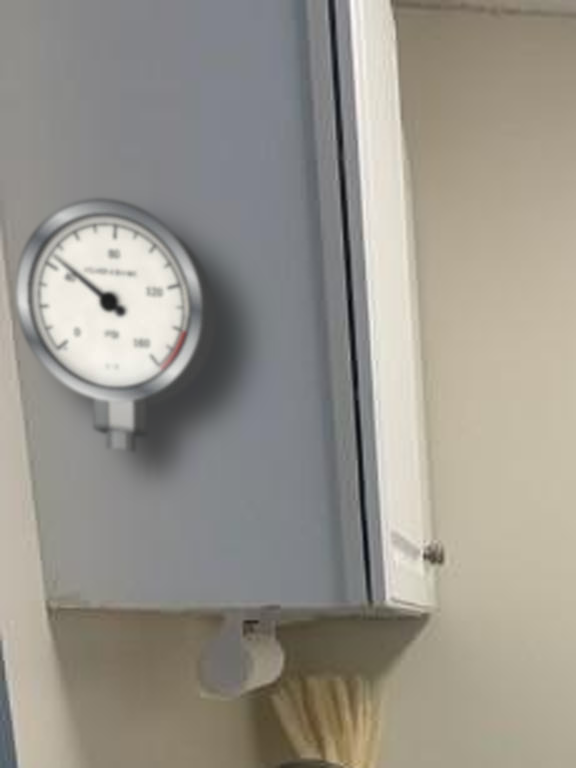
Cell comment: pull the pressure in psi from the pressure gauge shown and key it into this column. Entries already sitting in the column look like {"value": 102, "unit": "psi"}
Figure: {"value": 45, "unit": "psi"}
